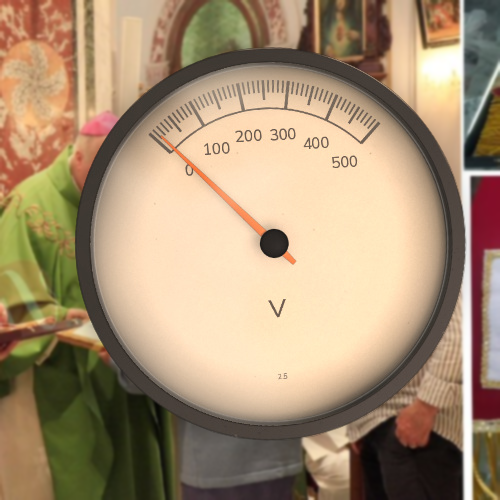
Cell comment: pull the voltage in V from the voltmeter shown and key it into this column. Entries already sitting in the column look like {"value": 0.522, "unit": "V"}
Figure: {"value": 10, "unit": "V"}
